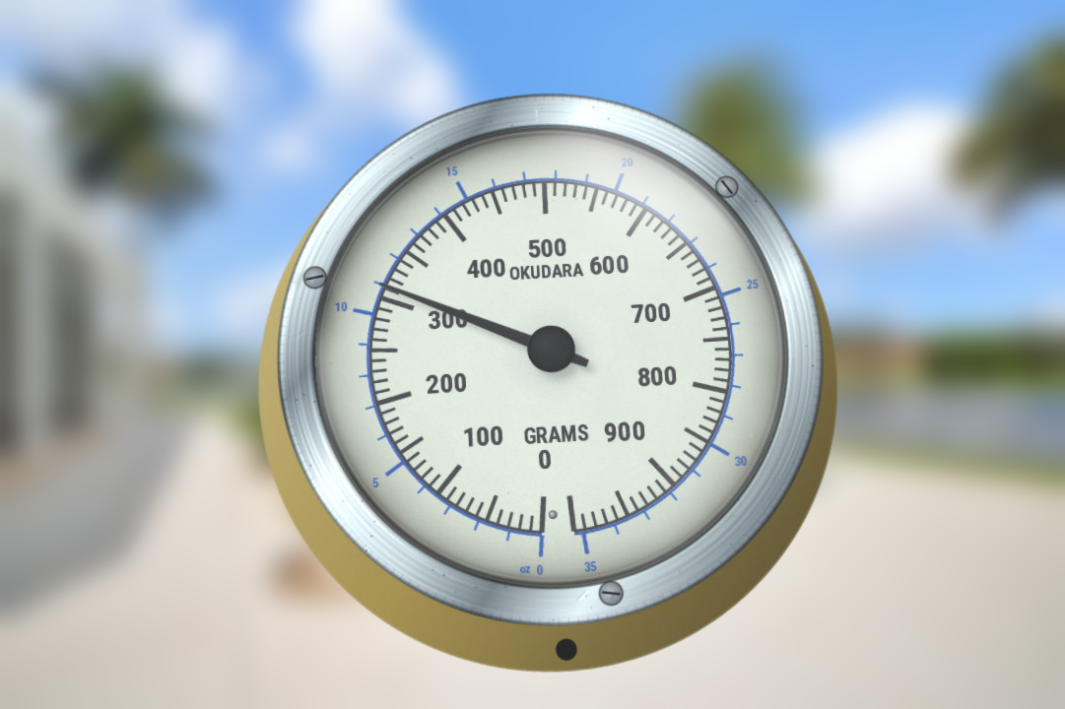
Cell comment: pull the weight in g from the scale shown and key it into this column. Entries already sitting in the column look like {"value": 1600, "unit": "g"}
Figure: {"value": 310, "unit": "g"}
